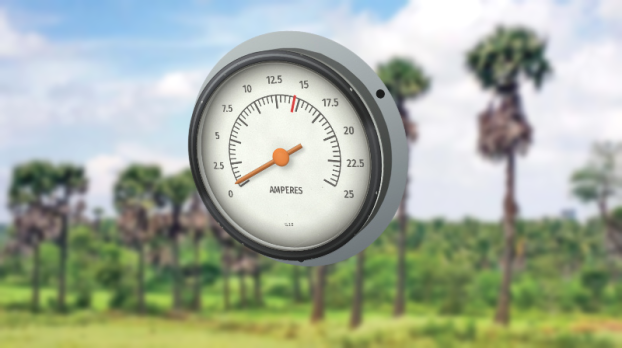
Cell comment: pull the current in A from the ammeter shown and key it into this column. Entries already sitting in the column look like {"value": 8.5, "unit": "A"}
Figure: {"value": 0.5, "unit": "A"}
